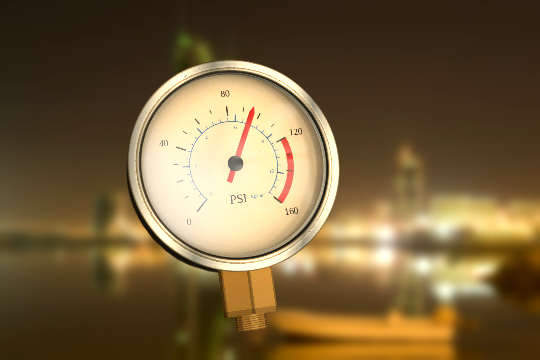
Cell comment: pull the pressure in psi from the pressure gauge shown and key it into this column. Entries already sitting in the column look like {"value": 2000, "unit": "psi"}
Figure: {"value": 95, "unit": "psi"}
